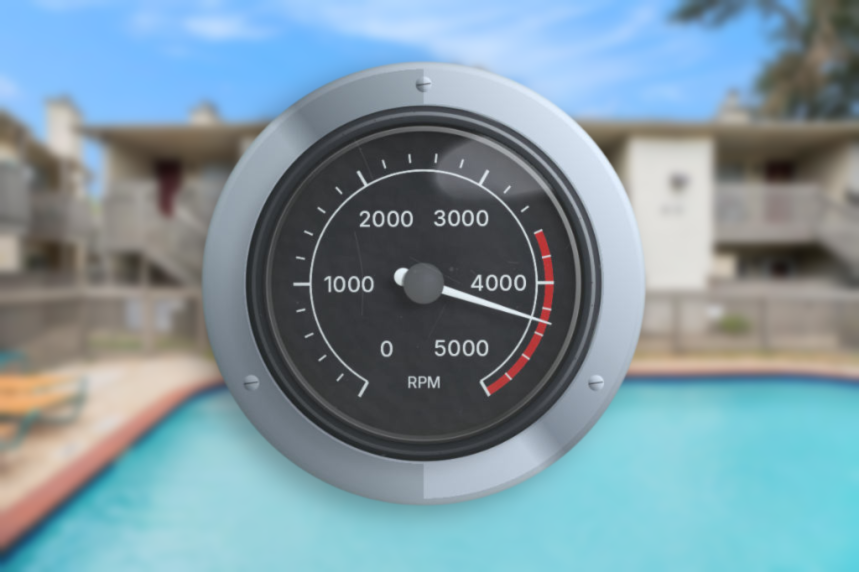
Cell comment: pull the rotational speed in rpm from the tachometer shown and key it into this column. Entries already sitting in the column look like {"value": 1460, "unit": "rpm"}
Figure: {"value": 4300, "unit": "rpm"}
